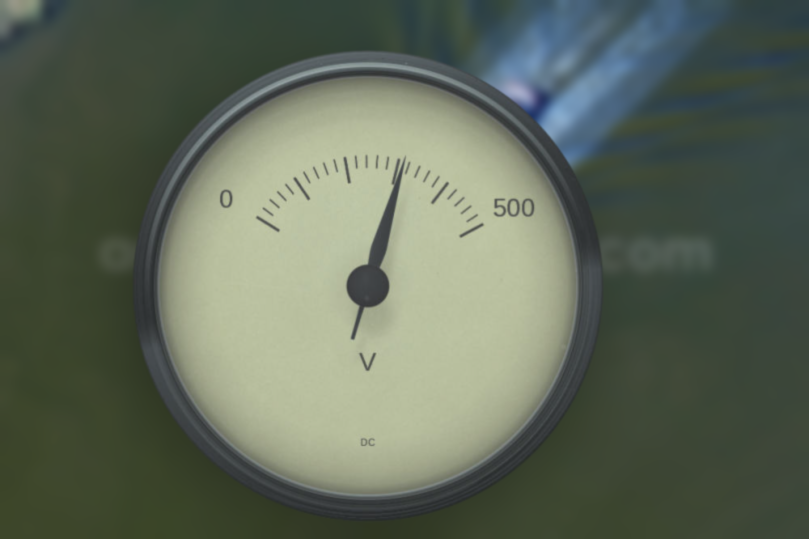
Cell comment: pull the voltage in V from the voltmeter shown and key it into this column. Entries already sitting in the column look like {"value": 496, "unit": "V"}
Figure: {"value": 310, "unit": "V"}
